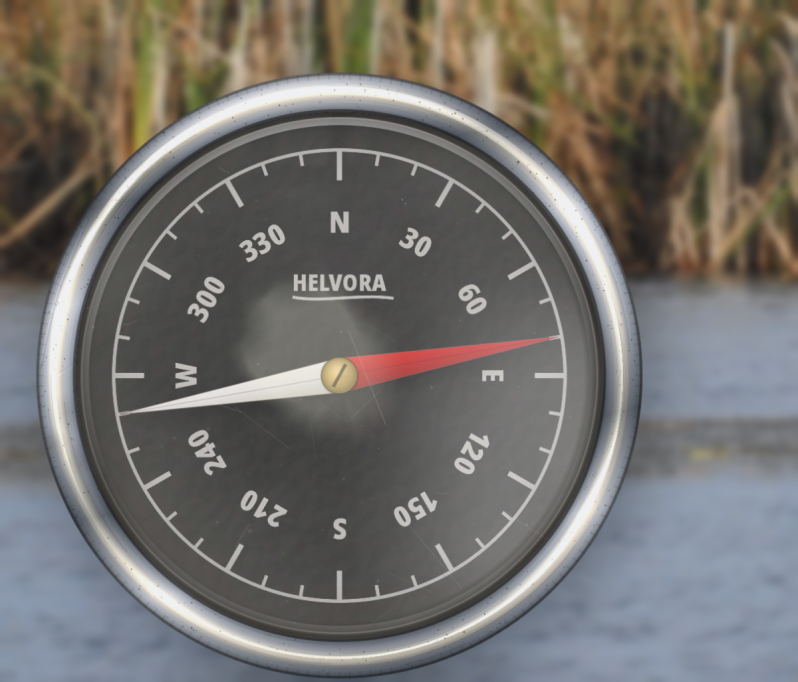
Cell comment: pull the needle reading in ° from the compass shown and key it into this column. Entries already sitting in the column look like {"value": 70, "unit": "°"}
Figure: {"value": 80, "unit": "°"}
